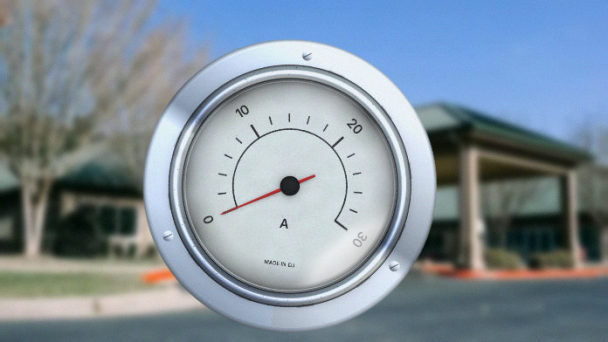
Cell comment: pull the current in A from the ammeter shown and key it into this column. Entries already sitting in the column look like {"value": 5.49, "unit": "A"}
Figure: {"value": 0, "unit": "A"}
